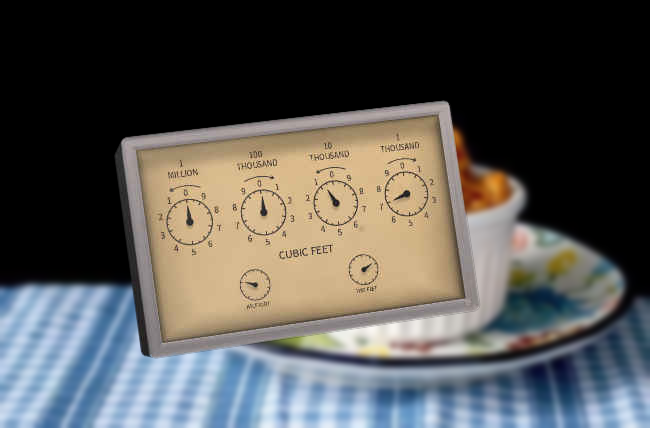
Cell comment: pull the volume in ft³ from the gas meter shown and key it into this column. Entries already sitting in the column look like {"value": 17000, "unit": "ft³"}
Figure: {"value": 700, "unit": "ft³"}
